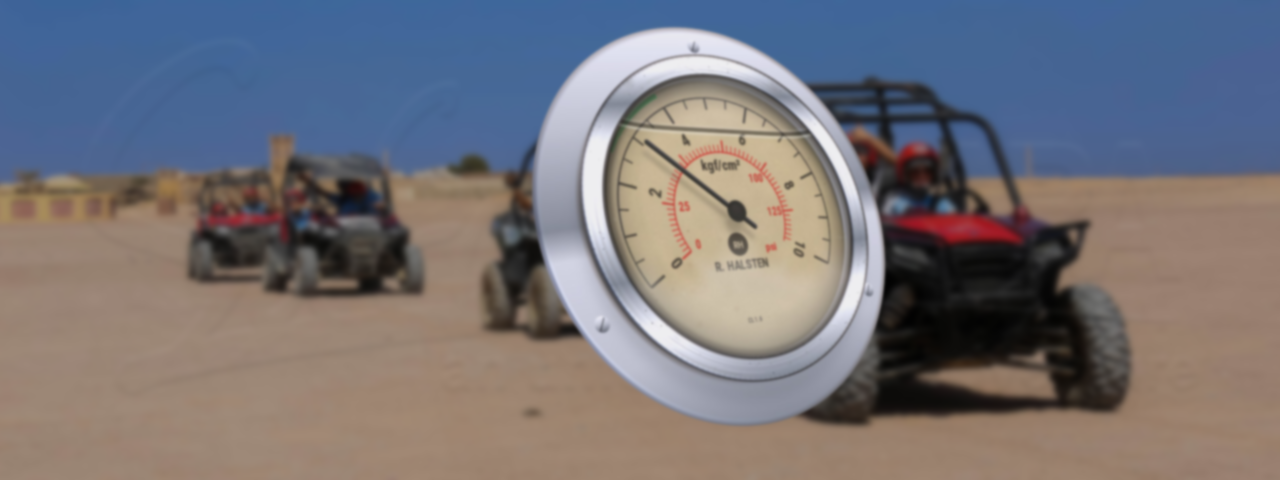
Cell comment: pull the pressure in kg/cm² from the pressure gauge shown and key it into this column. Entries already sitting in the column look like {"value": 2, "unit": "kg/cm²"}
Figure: {"value": 3, "unit": "kg/cm²"}
